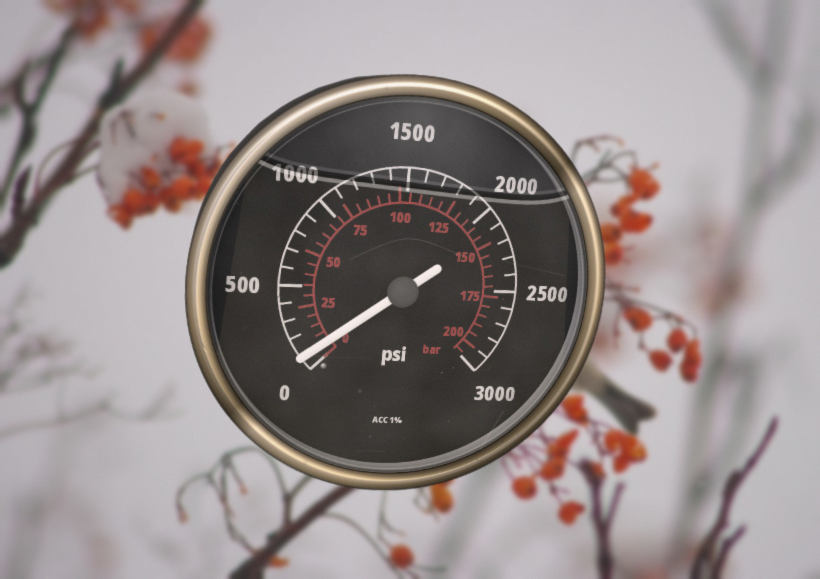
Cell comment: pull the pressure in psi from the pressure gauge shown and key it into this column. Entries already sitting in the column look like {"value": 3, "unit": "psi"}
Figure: {"value": 100, "unit": "psi"}
